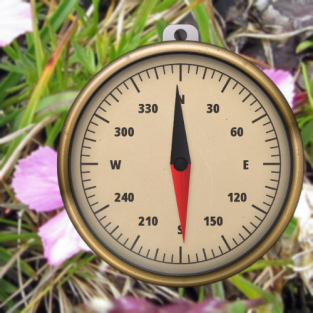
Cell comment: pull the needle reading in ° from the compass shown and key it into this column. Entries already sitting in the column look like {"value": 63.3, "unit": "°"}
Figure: {"value": 177.5, "unit": "°"}
